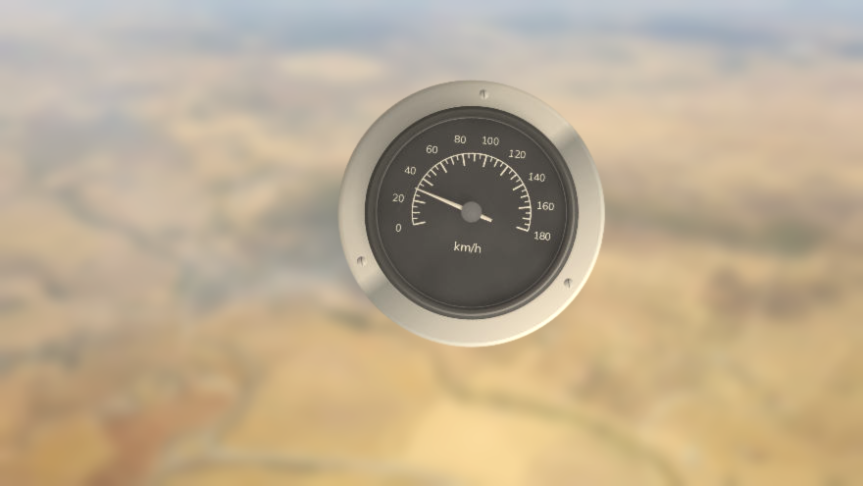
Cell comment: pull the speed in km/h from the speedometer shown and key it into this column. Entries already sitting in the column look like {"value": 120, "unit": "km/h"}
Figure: {"value": 30, "unit": "km/h"}
